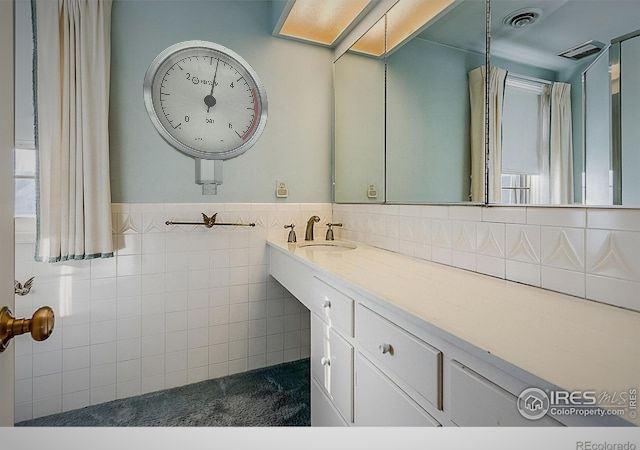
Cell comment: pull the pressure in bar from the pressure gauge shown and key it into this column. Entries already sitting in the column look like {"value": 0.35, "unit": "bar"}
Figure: {"value": 3.2, "unit": "bar"}
